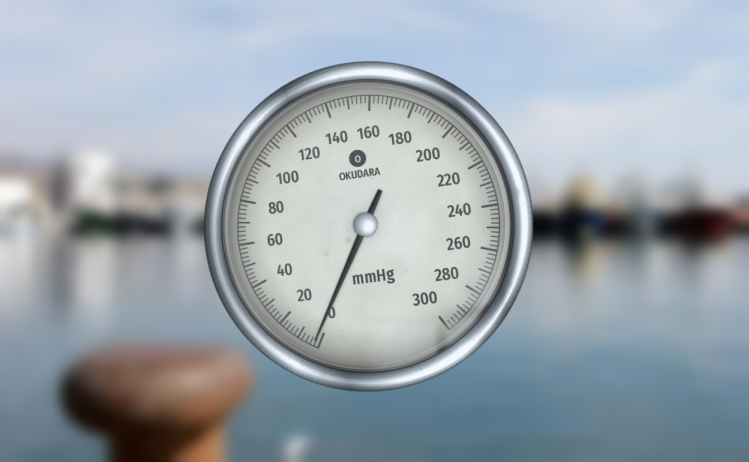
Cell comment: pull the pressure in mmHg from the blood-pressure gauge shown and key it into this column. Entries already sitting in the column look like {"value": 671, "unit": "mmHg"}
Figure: {"value": 2, "unit": "mmHg"}
